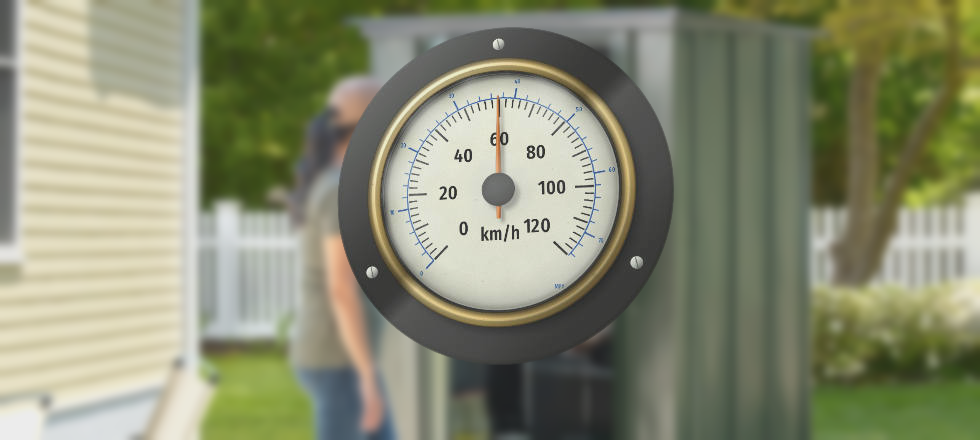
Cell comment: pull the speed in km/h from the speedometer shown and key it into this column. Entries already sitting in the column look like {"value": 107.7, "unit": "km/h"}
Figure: {"value": 60, "unit": "km/h"}
